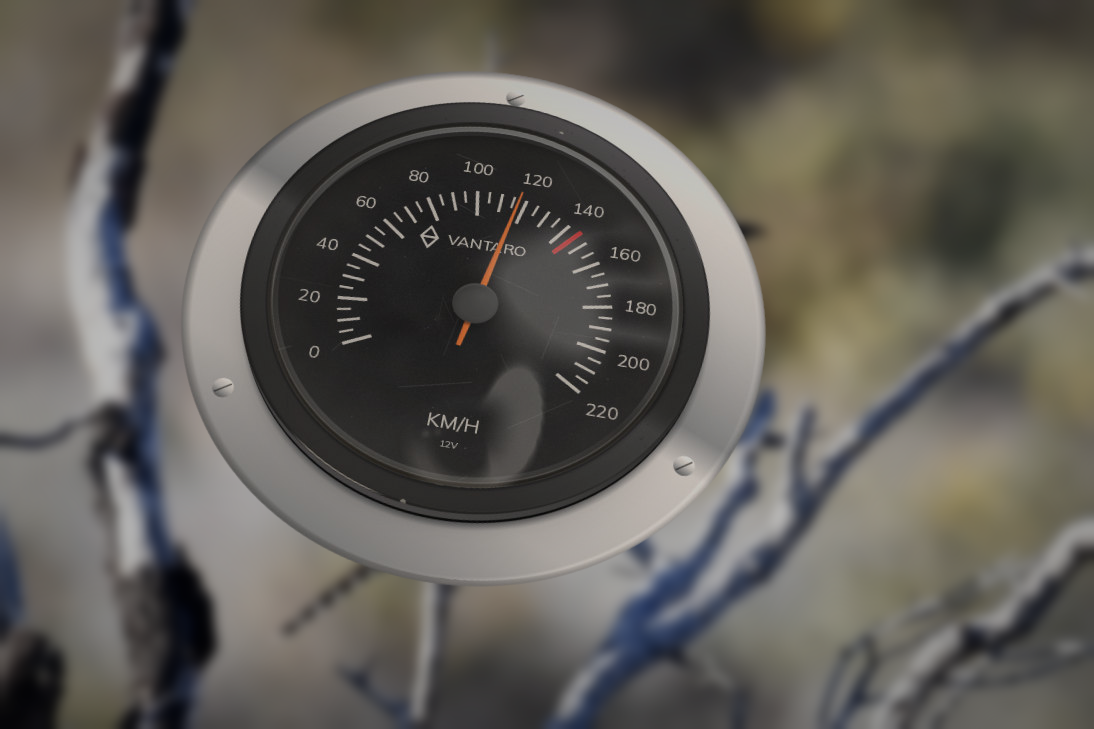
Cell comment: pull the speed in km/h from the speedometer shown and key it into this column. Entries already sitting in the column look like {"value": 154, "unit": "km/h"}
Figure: {"value": 117.5, "unit": "km/h"}
